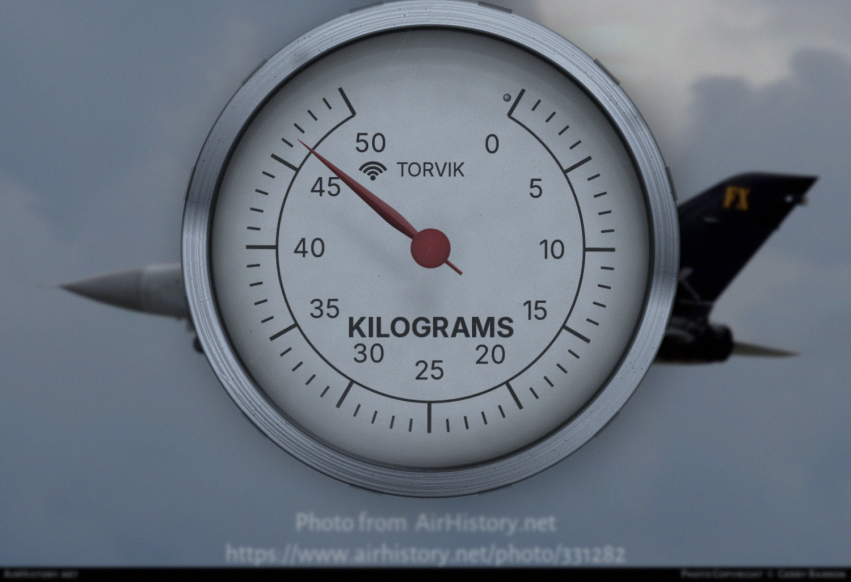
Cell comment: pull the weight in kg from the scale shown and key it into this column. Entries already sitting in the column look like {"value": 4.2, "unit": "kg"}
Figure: {"value": 46.5, "unit": "kg"}
